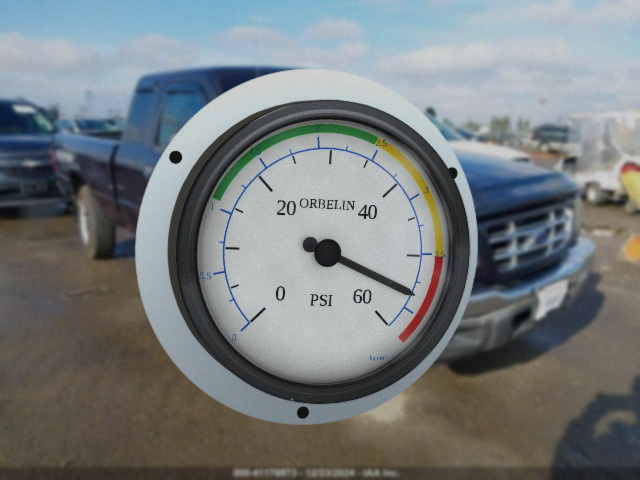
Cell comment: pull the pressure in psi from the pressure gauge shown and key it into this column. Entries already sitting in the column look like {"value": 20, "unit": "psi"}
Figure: {"value": 55, "unit": "psi"}
